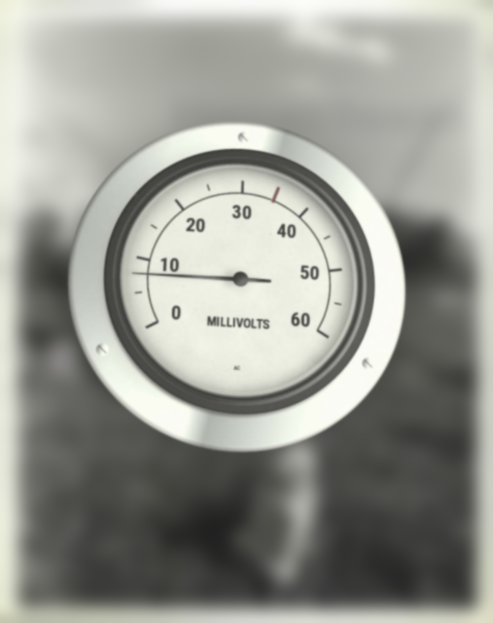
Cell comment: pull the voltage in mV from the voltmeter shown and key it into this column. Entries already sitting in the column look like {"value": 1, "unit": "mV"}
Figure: {"value": 7.5, "unit": "mV"}
